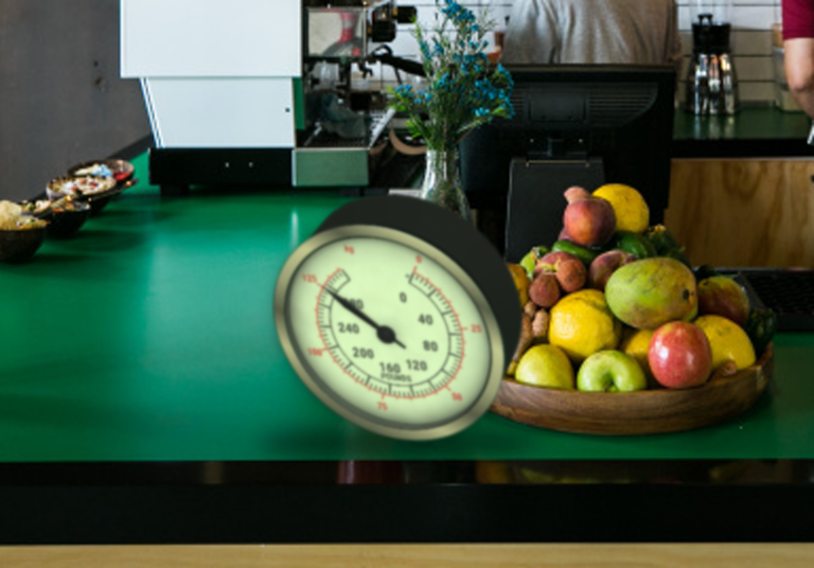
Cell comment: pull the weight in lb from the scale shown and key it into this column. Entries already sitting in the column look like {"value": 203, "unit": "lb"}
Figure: {"value": 280, "unit": "lb"}
